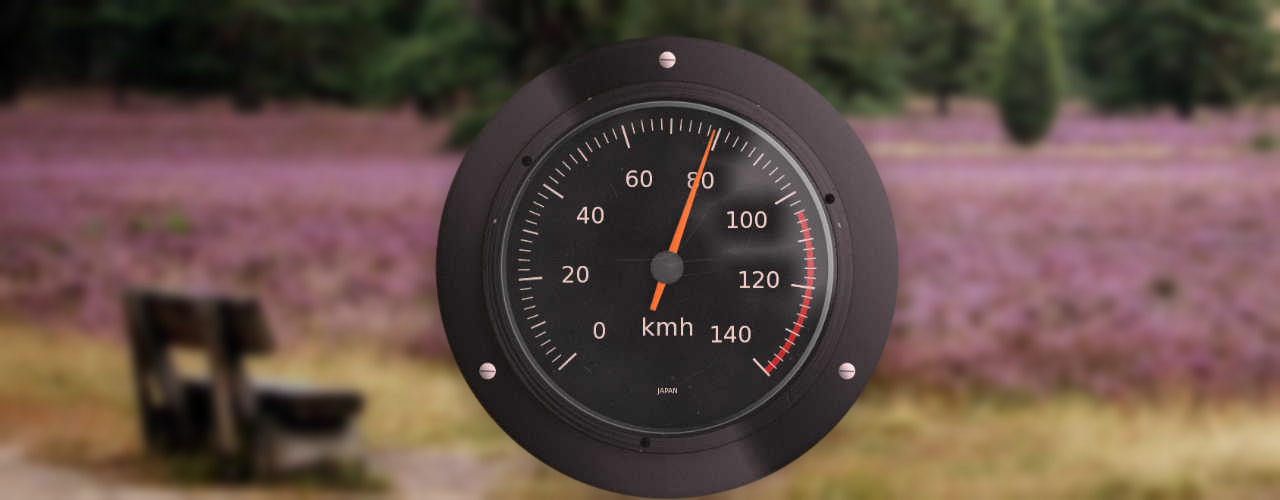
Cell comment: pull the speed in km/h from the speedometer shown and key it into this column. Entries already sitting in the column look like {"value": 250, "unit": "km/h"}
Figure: {"value": 79, "unit": "km/h"}
